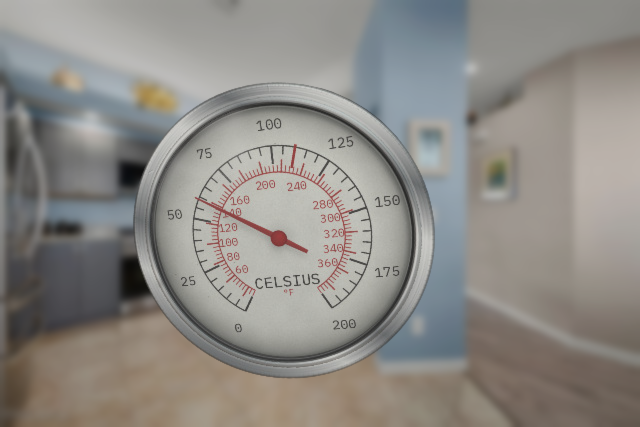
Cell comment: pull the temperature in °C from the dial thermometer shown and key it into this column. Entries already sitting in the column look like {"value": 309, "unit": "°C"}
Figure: {"value": 60, "unit": "°C"}
